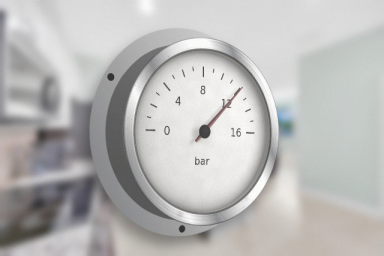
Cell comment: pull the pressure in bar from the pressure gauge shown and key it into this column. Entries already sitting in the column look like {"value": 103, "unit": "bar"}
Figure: {"value": 12, "unit": "bar"}
